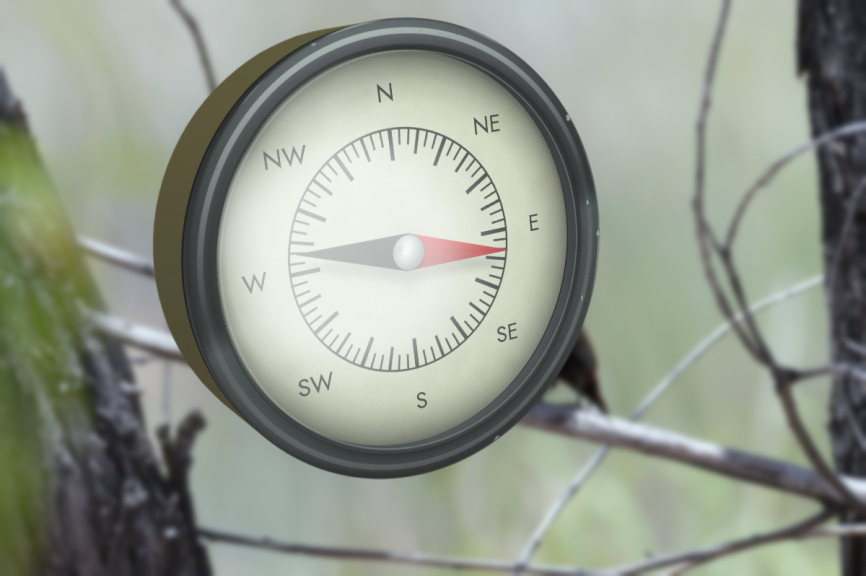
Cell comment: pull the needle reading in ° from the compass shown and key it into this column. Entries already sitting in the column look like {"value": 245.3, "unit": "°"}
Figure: {"value": 100, "unit": "°"}
